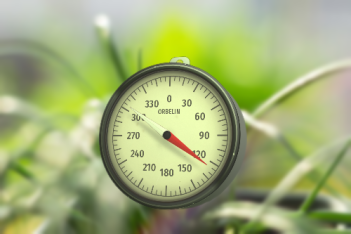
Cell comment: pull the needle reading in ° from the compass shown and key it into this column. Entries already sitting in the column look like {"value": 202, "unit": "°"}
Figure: {"value": 125, "unit": "°"}
